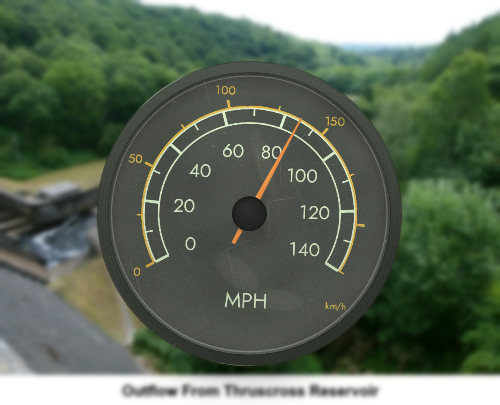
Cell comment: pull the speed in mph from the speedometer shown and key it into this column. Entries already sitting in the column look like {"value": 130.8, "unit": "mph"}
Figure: {"value": 85, "unit": "mph"}
